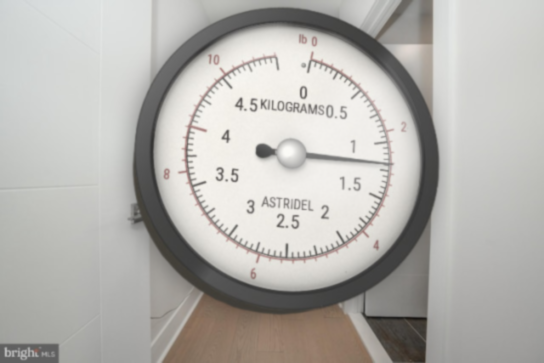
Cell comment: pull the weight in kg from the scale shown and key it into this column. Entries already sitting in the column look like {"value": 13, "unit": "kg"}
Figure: {"value": 1.2, "unit": "kg"}
